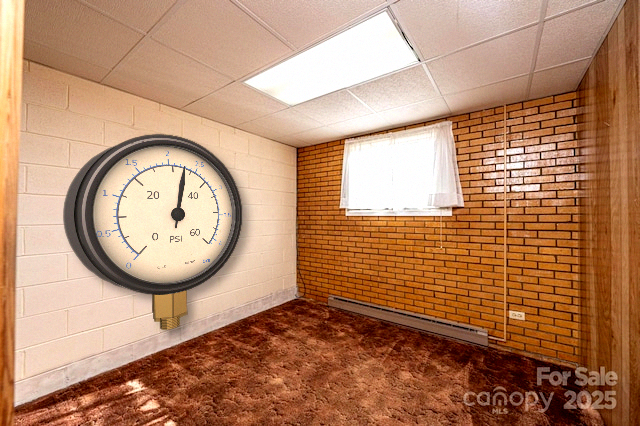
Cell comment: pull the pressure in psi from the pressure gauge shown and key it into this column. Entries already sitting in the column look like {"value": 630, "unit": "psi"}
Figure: {"value": 32.5, "unit": "psi"}
